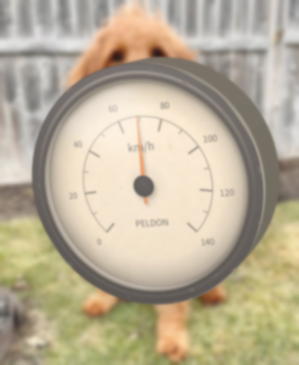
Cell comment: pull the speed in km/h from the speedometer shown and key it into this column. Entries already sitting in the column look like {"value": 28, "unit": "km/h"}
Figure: {"value": 70, "unit": "km/h"}
